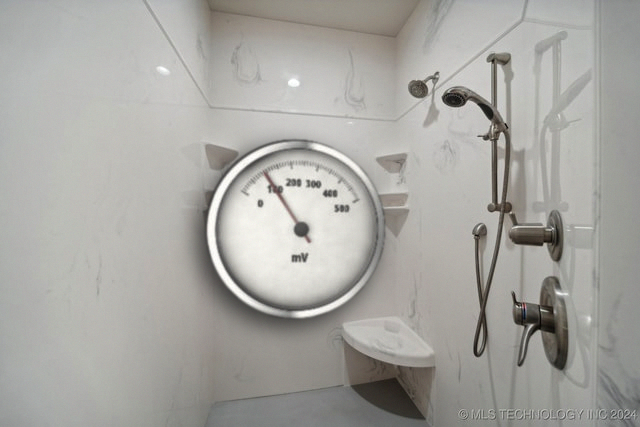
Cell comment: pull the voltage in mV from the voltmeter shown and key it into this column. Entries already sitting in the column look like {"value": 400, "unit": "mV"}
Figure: {"value": 100, "unit": "mV"}
